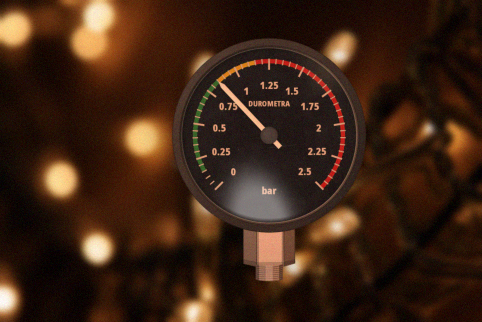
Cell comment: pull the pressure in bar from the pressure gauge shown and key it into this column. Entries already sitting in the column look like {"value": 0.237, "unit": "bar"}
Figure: {"value": 0.85, "unit": "bar"}
